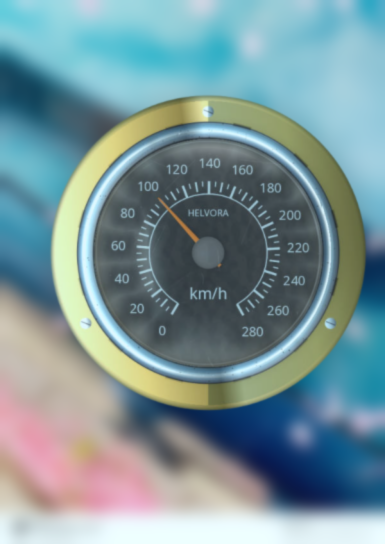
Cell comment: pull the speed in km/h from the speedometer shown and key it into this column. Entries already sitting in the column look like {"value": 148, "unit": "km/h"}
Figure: {"value": 100, "unit": "km/h"}
